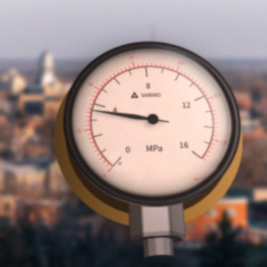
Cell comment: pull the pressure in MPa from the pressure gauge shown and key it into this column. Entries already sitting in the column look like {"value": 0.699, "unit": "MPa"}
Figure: {"value": 3.5, "unit": "MPa"}
